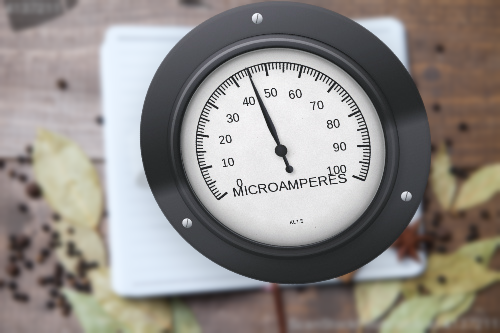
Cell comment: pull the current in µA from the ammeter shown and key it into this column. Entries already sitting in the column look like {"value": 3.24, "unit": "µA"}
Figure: {"value": 45, "unit": "µA"}
